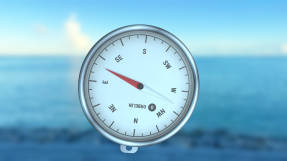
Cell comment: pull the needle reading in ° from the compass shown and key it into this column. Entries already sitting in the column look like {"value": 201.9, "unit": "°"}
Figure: {"value": 110, "unit": "°"}
